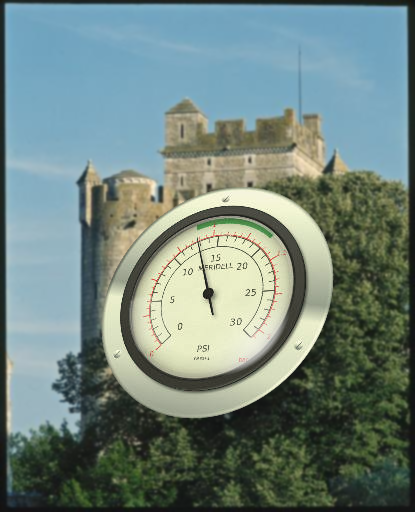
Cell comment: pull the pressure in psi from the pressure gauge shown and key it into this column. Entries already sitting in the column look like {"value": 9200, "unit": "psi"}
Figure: {"value": 13, "unit": "psi"}
